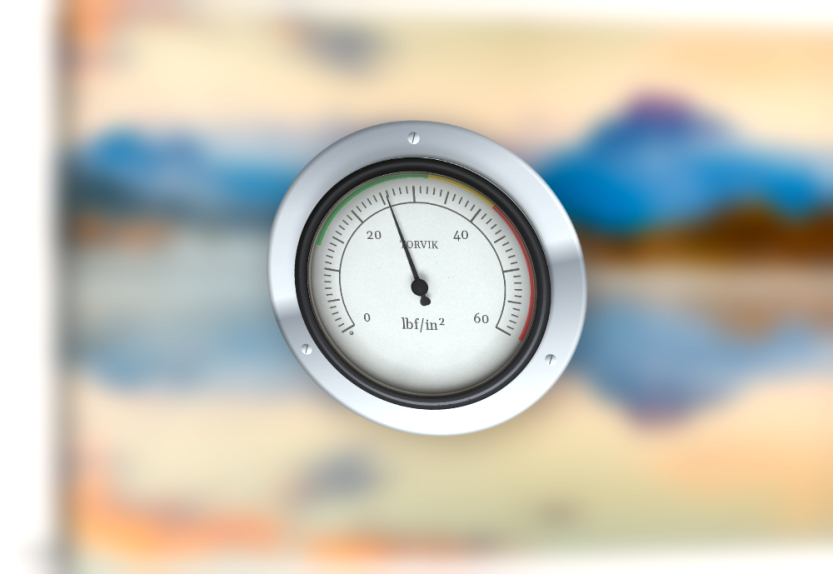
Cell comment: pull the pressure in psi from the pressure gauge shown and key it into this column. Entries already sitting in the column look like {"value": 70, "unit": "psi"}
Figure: {"value": 26, "unit": "psi"}
